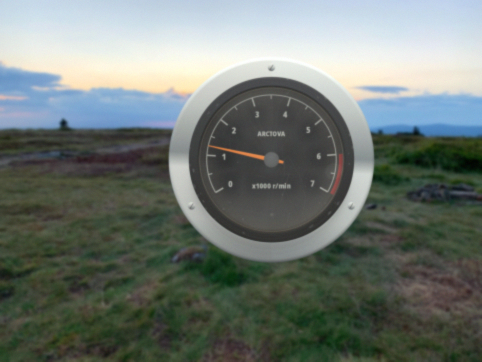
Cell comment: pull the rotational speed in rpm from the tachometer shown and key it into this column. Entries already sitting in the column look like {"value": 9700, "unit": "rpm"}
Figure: {"value": 1250, "unit": "rpm"}
